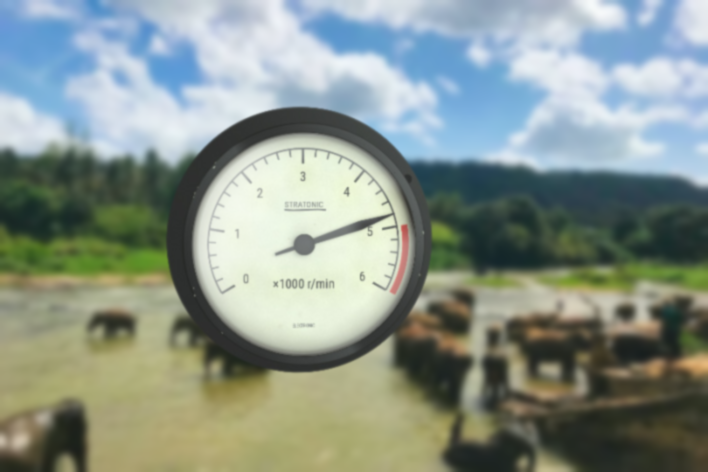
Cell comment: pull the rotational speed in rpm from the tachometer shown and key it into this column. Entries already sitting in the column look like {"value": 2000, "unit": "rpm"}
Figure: {"value": 4800, "unit": "rpm"}
